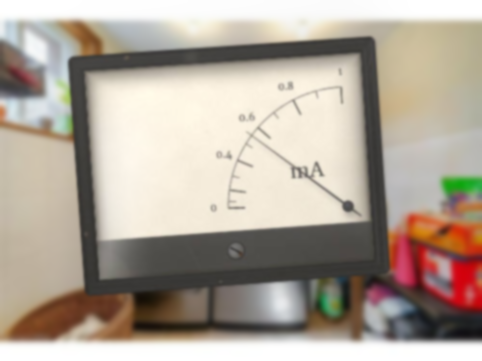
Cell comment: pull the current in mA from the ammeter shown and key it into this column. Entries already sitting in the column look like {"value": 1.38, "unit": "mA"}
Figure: {"value": 0.55, "unit": "mA"}
